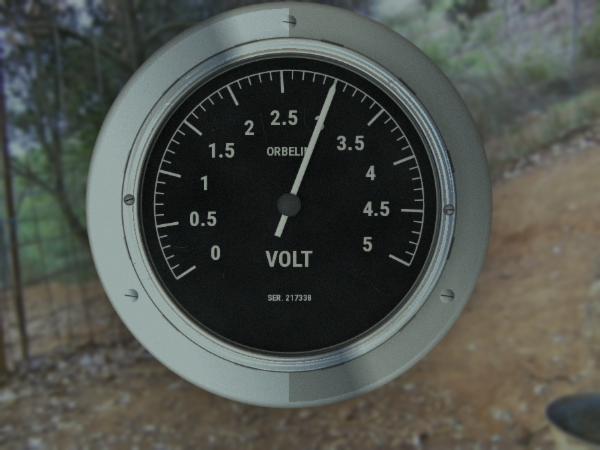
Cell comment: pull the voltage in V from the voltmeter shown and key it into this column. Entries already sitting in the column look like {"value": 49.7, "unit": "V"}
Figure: {"value": 3, "unit": "V"}
